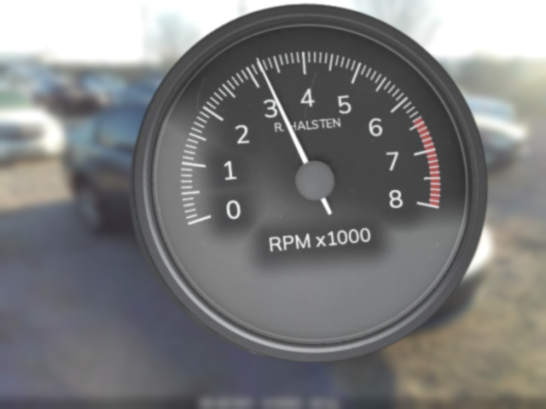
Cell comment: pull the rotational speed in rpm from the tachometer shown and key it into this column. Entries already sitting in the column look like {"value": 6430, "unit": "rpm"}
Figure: {"value": 3200, "unit": "rpm"}
